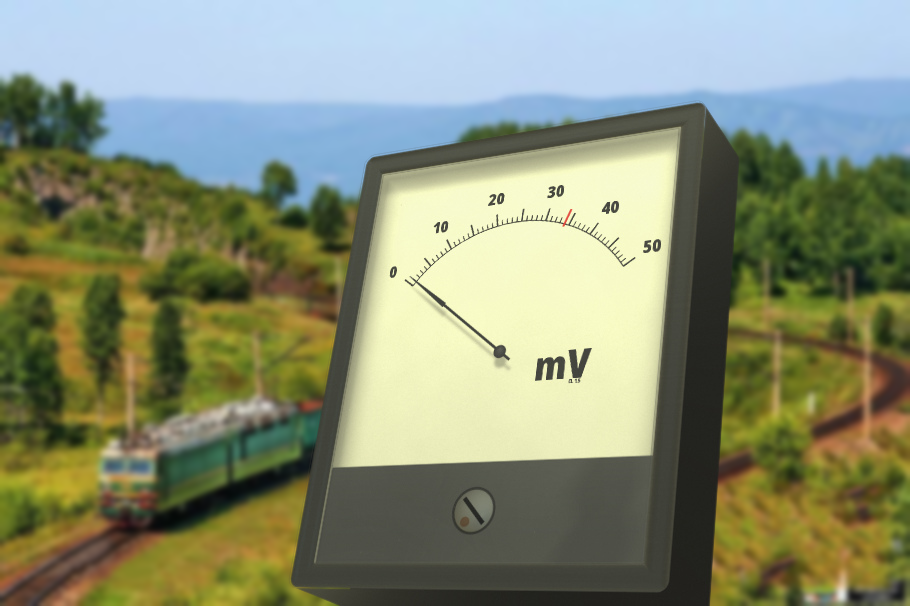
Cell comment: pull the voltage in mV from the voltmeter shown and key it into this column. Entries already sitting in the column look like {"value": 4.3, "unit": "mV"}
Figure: {"value": 1, "unit": "mV"}
